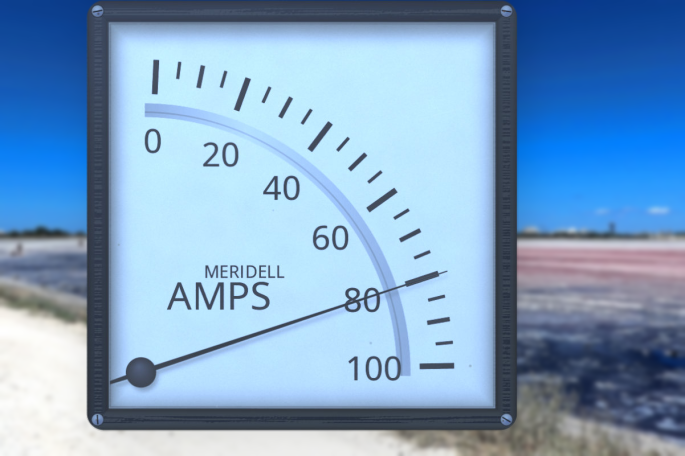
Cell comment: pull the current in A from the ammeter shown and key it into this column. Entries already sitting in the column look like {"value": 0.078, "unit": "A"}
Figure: {"value": 80, "unit": "A"}
